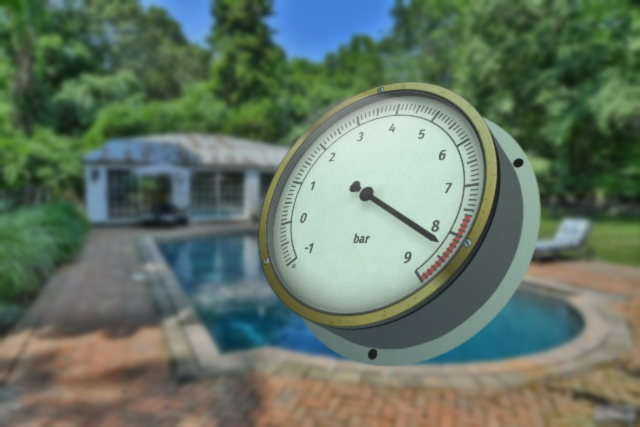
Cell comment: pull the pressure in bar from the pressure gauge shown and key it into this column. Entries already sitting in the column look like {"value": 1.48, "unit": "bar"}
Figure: {"value": 8.3, "unit": "bar"}
